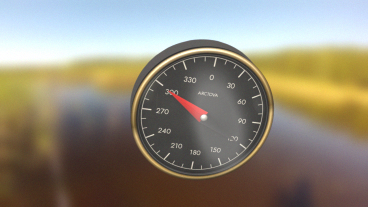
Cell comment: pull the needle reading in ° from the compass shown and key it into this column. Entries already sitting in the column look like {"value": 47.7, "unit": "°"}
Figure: {"value": 300, "unit": "°"}
